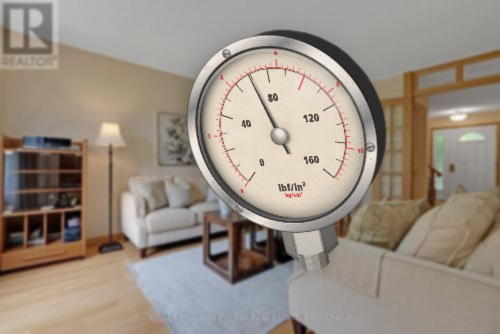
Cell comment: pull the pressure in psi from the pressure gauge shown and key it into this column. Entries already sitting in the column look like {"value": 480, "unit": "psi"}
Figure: {"value": 70, "unit": "psi"}
